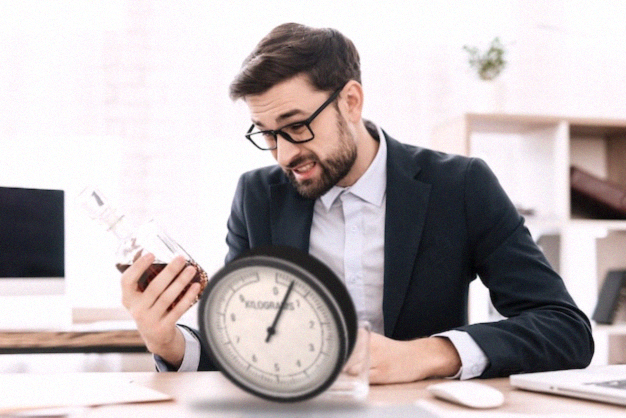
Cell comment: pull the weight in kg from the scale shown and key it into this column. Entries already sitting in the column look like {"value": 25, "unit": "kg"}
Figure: {"value": 0.5, "unit": "kg"}
